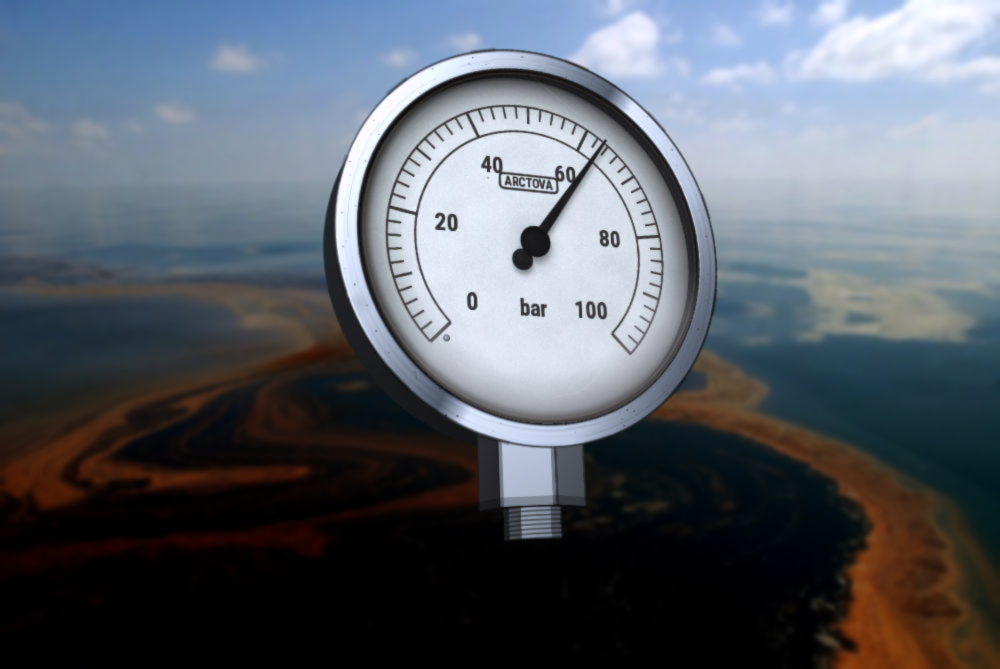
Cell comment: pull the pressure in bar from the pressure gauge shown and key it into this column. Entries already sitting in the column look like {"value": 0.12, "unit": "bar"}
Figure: {"value": 63, "unit": "bar"}
